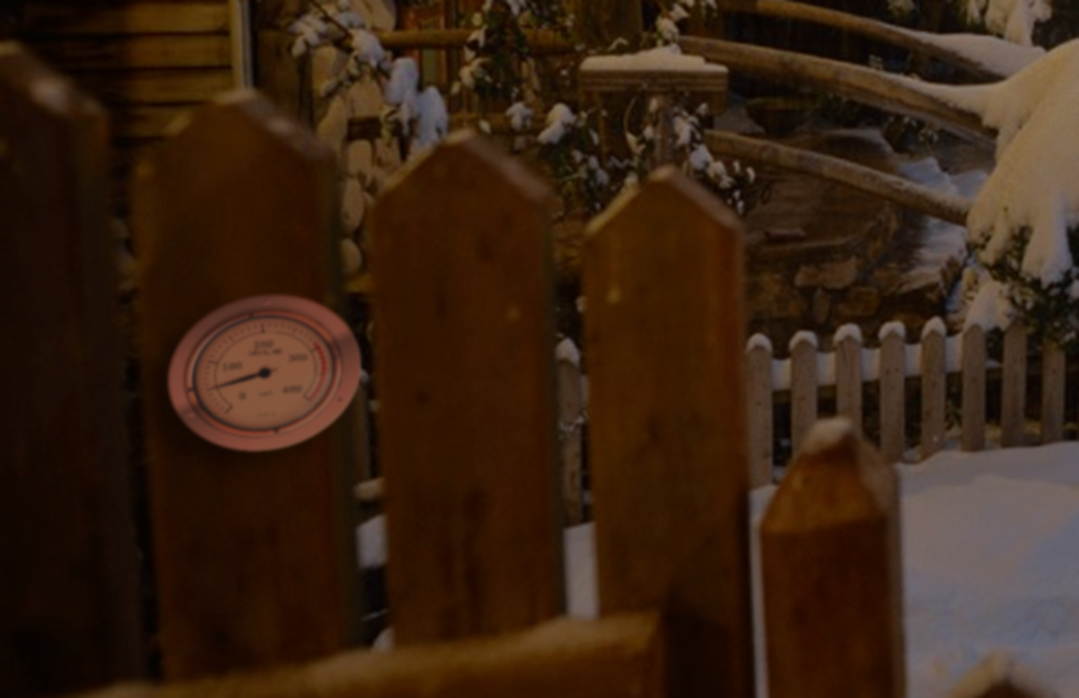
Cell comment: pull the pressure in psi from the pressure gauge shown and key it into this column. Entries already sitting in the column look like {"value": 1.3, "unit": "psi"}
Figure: {"value": 50, "unit": "psi"}
